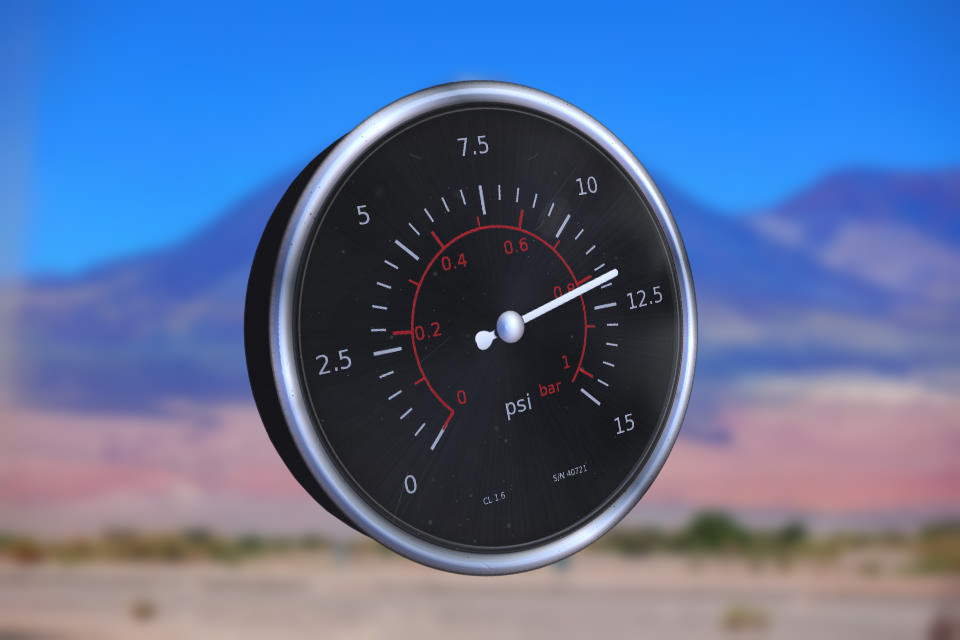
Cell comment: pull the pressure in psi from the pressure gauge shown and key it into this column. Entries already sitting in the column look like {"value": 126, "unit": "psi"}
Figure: {"value": 11.75, "unit": "psi"}
